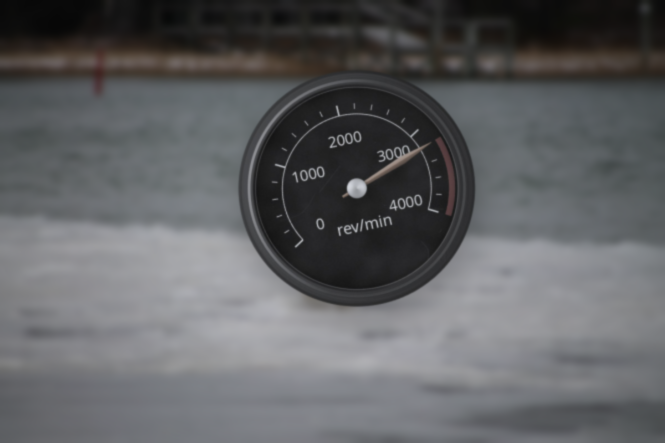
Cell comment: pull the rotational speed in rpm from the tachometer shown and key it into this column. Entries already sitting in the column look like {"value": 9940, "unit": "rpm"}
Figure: {"value": 3200, "unit": "rpm"}
